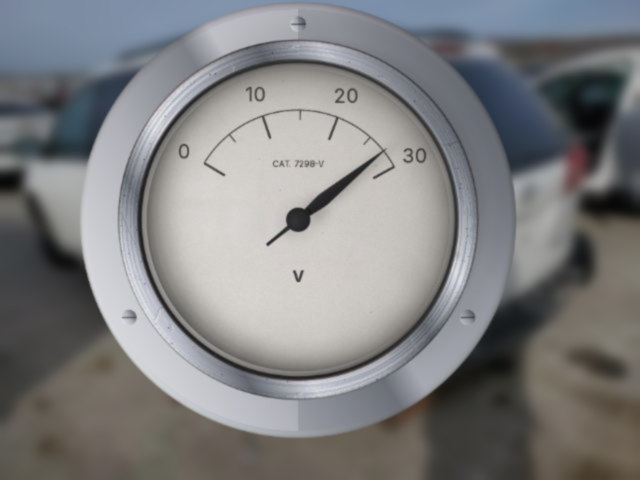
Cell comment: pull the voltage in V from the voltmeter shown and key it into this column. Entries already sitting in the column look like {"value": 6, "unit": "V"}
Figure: {"value": 27.5, "unit": "V"}
